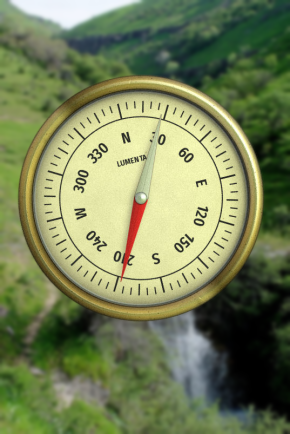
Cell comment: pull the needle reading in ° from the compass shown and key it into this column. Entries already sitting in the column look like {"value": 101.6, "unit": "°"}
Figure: {"value": 207.5, "unit": "°"}
